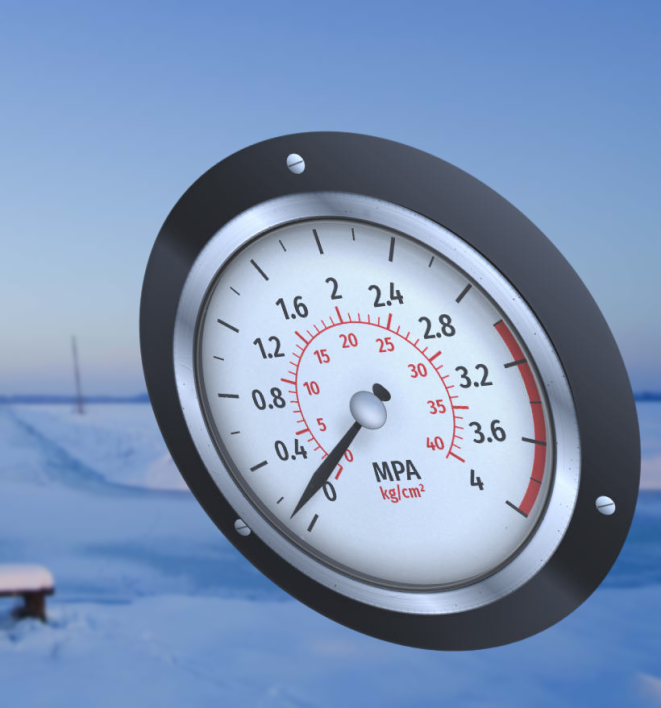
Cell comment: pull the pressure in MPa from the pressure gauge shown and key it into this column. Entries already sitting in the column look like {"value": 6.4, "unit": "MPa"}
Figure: {"value": 0.1, "unit": "MPa"}
